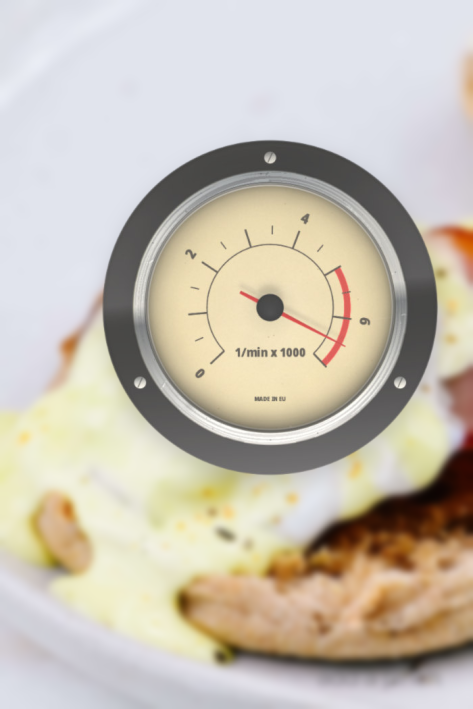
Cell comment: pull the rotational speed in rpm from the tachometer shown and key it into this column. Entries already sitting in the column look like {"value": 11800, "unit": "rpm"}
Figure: {"value": 6500, "unit": "rpm"}
